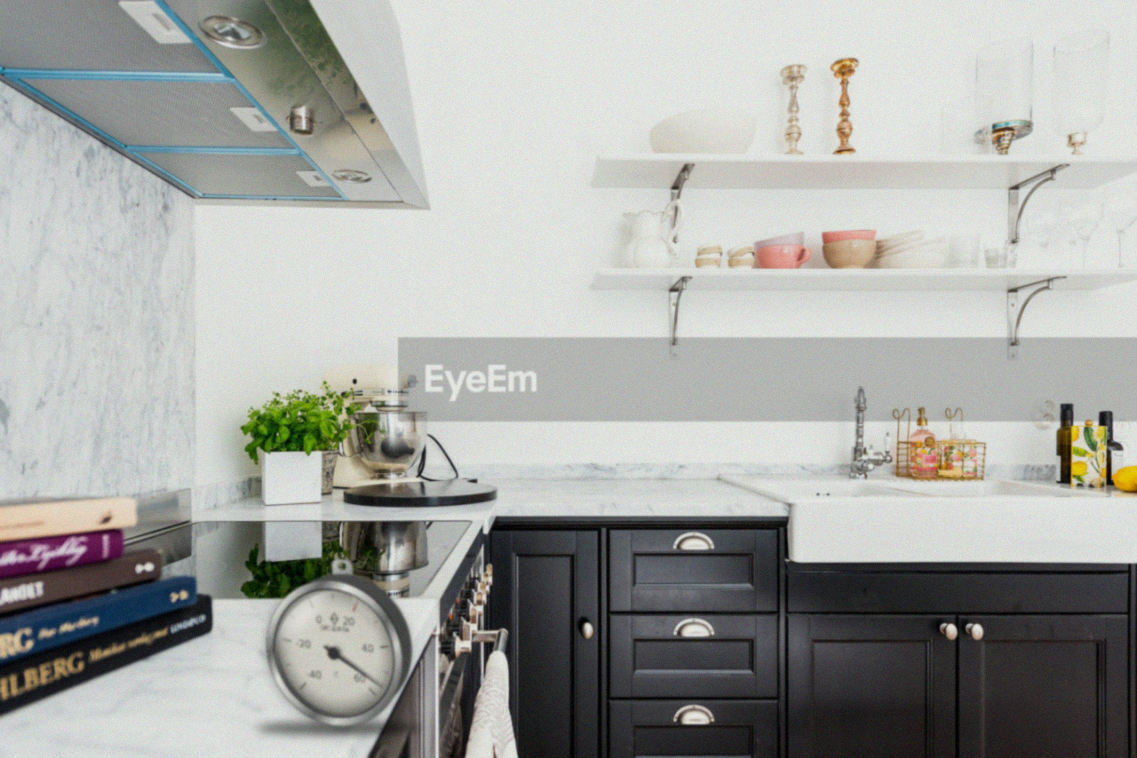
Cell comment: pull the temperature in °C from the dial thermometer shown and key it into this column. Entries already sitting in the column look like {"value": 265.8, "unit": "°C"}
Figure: {"value": 55, "unit": "°C"}
